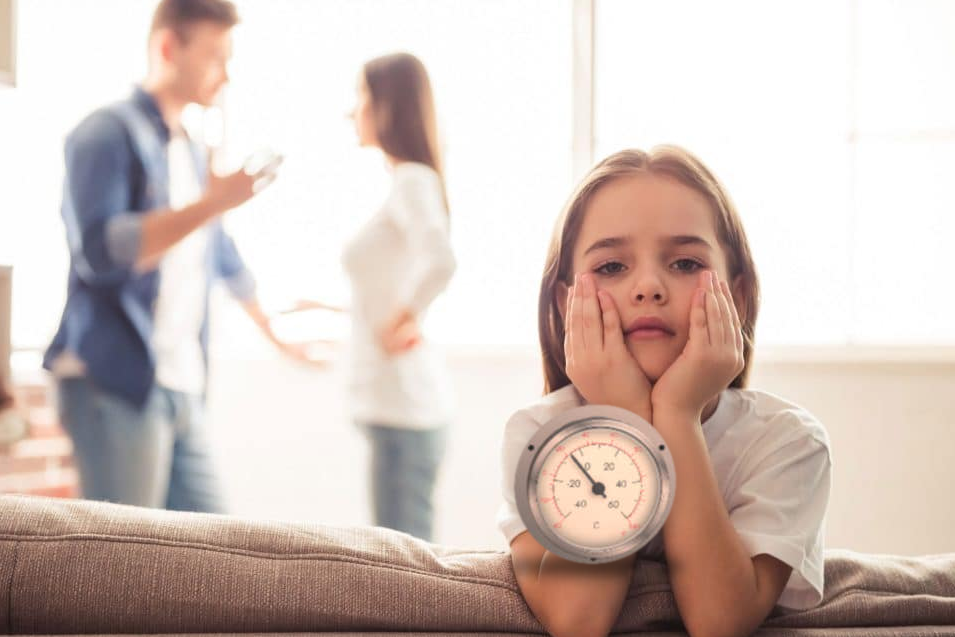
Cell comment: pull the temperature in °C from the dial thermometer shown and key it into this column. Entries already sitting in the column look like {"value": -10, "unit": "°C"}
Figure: {"value": -5, "unit": "°C"}
